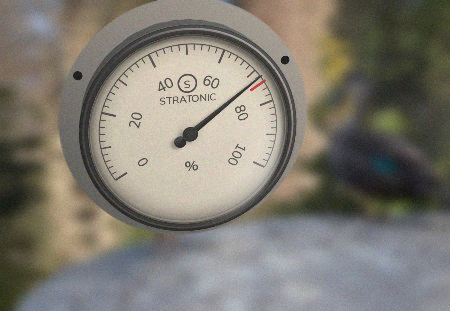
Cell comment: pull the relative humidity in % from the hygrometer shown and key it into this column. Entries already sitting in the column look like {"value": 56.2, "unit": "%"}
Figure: {"value": 72, "unit": "%"}
